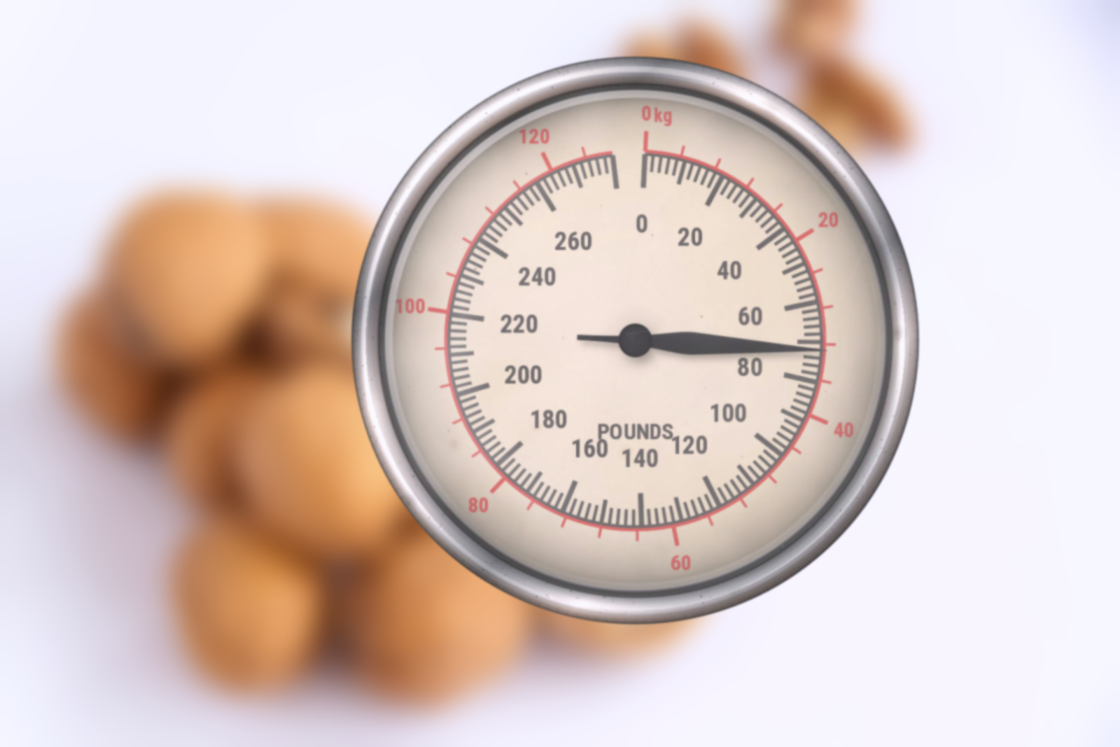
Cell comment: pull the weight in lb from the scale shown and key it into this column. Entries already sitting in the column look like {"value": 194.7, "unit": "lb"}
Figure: {"value": 72, "unit": "lb"}
